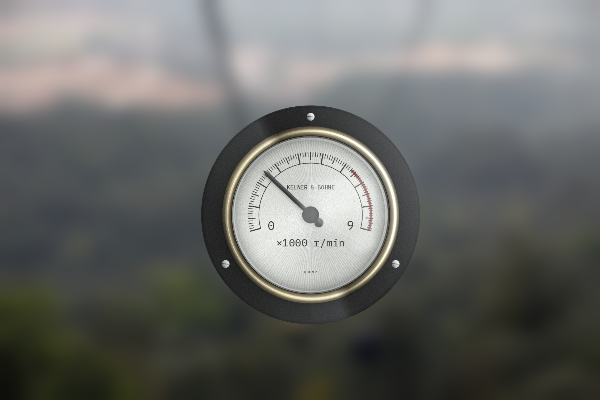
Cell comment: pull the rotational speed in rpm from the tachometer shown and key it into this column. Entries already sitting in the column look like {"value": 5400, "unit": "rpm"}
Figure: {"value": 2500, "unit": "rpm"}
